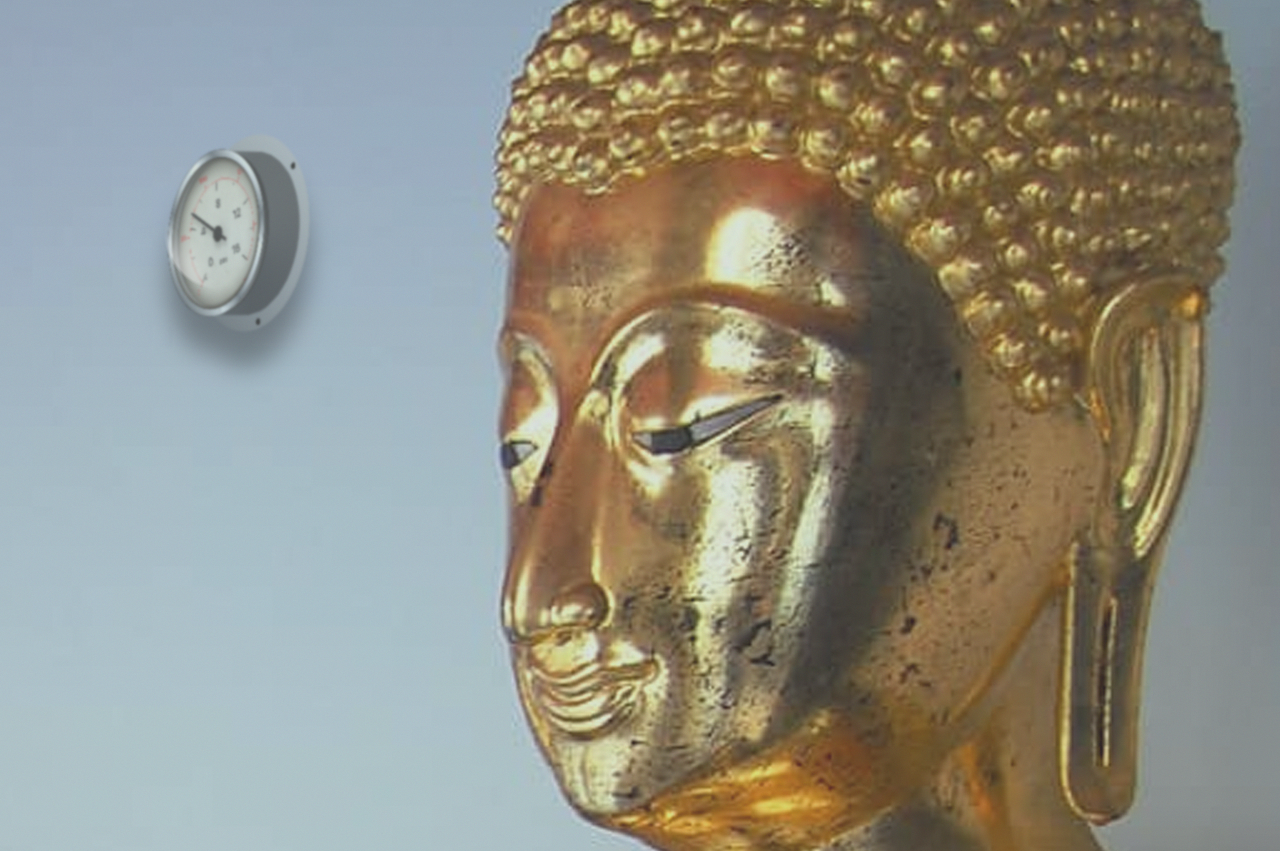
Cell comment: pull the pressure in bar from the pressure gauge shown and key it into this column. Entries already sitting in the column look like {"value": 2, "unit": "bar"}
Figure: {"value": 5, "unit": "bar"}
